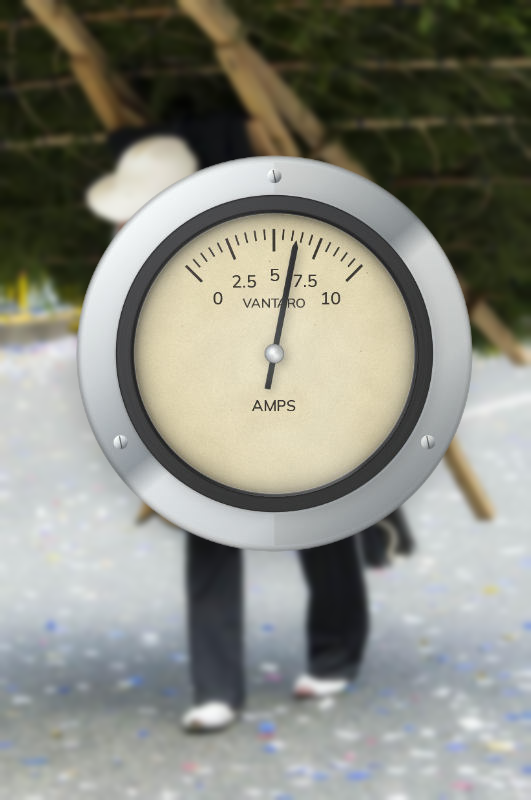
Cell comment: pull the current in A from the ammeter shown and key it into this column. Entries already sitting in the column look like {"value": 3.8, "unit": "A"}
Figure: {"value": 6.25, "unit": "A"}
